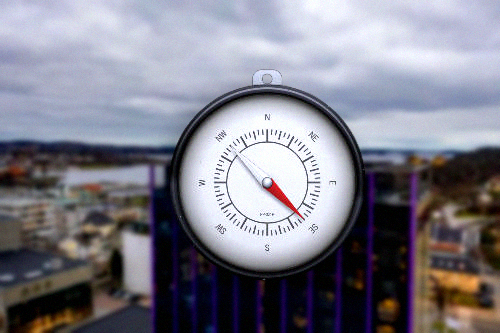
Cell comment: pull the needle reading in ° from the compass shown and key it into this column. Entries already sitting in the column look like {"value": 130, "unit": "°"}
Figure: {"value": 135, "unit": "°"}
